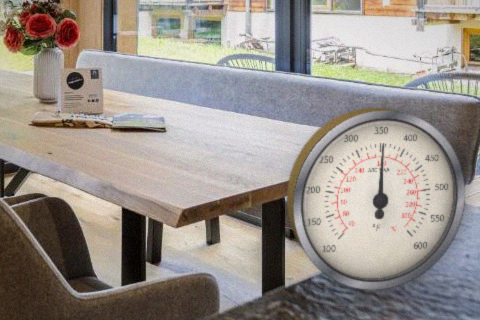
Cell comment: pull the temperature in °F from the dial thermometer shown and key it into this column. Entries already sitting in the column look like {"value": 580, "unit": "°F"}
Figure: {"value": 350, "unit": "°F"}
